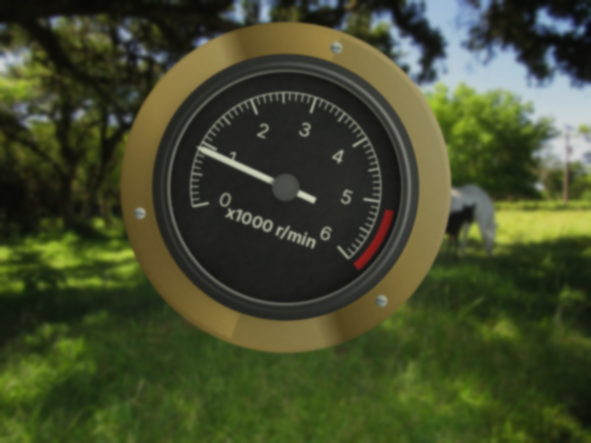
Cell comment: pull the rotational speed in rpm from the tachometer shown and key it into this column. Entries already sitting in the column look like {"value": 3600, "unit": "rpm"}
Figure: {"value": 900, "unit": "rpm"}
